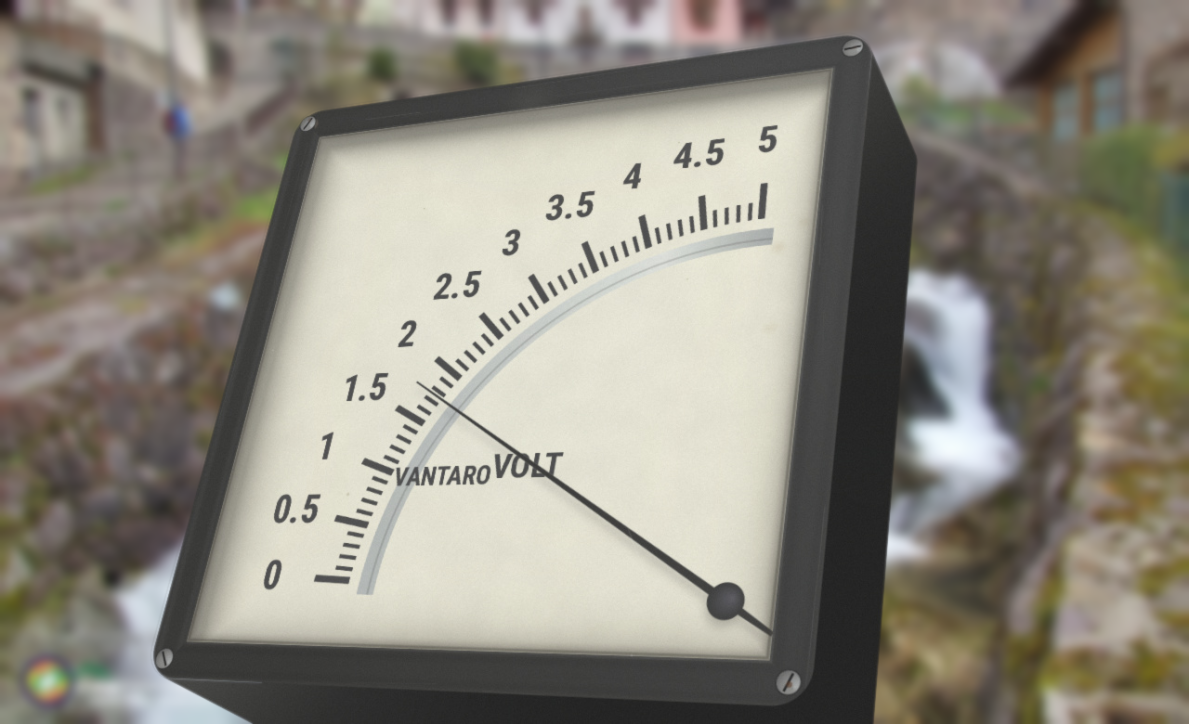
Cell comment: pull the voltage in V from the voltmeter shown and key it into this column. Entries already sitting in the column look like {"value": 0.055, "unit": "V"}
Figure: {"value": 1.75, "unit": "V"}
